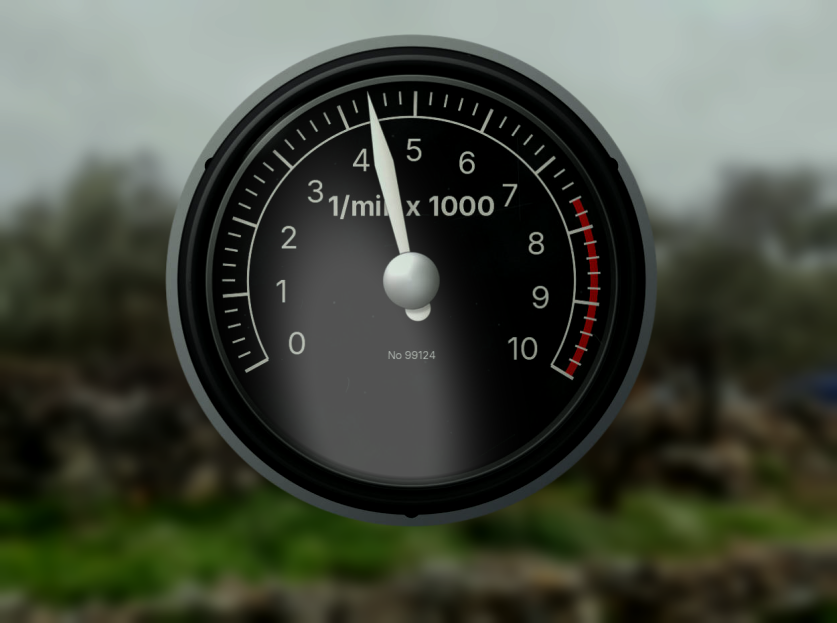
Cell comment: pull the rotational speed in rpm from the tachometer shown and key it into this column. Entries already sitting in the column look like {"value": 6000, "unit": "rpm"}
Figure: {"value": 4400, "unit": "rpm"}
